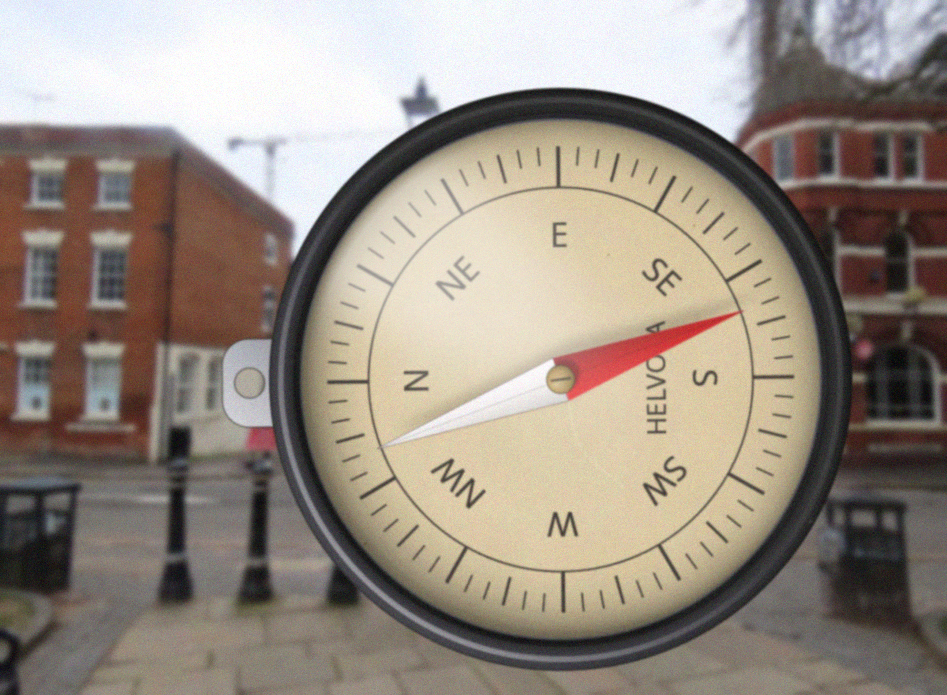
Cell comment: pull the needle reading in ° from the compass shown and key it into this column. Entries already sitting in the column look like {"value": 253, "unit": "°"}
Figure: {"value": 160, "unit": "°"}
